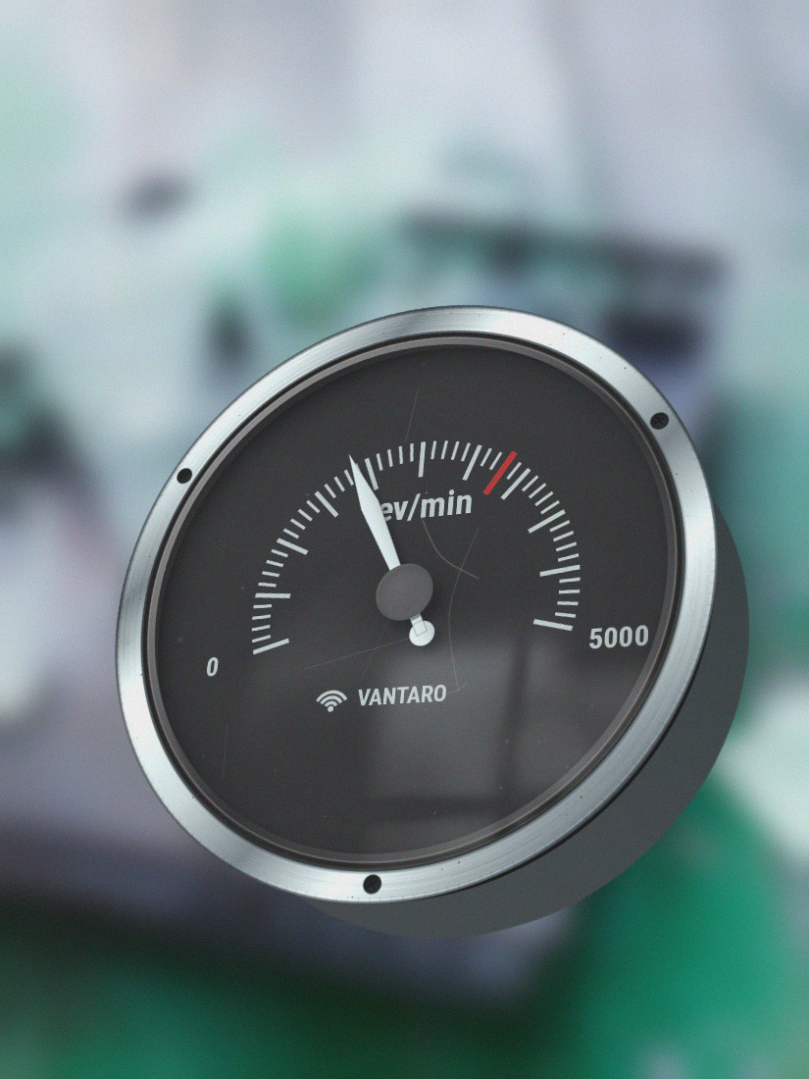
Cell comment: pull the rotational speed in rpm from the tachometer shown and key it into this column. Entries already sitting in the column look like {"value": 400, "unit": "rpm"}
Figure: {"value": 1900, "unit": "rpm"}
